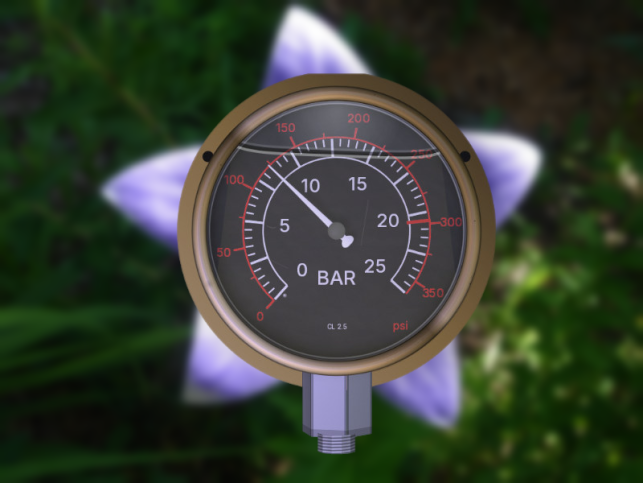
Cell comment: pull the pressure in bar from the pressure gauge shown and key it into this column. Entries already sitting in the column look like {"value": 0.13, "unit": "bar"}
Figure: {"value": 8.5, "unit": "bar"}
